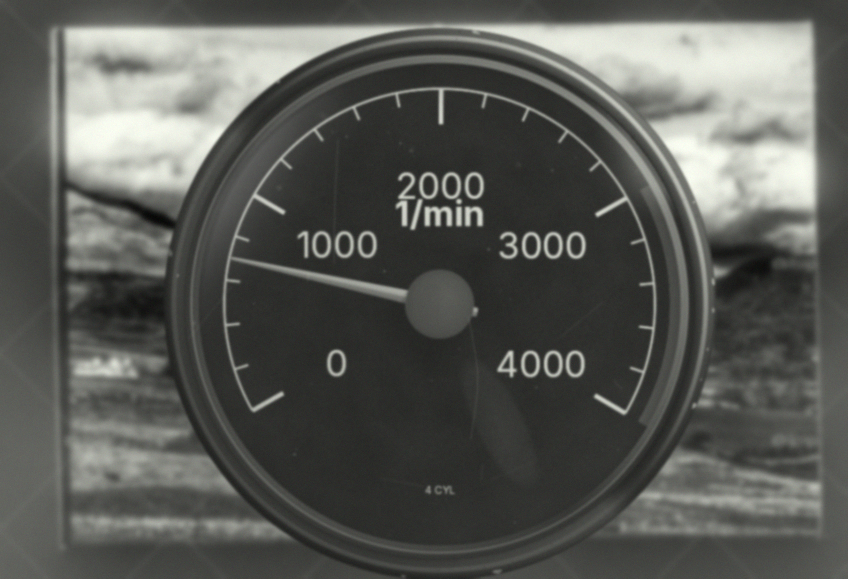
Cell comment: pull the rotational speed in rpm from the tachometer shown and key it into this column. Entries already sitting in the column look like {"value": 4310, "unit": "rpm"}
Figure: {"value": 700, "unit": "rpm"}
